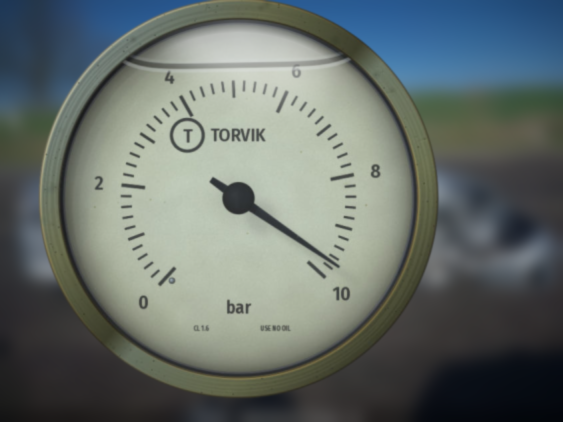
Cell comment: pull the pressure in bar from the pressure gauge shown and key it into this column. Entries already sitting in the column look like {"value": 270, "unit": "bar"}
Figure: {"value": 9.7, "unit": "bar"}
